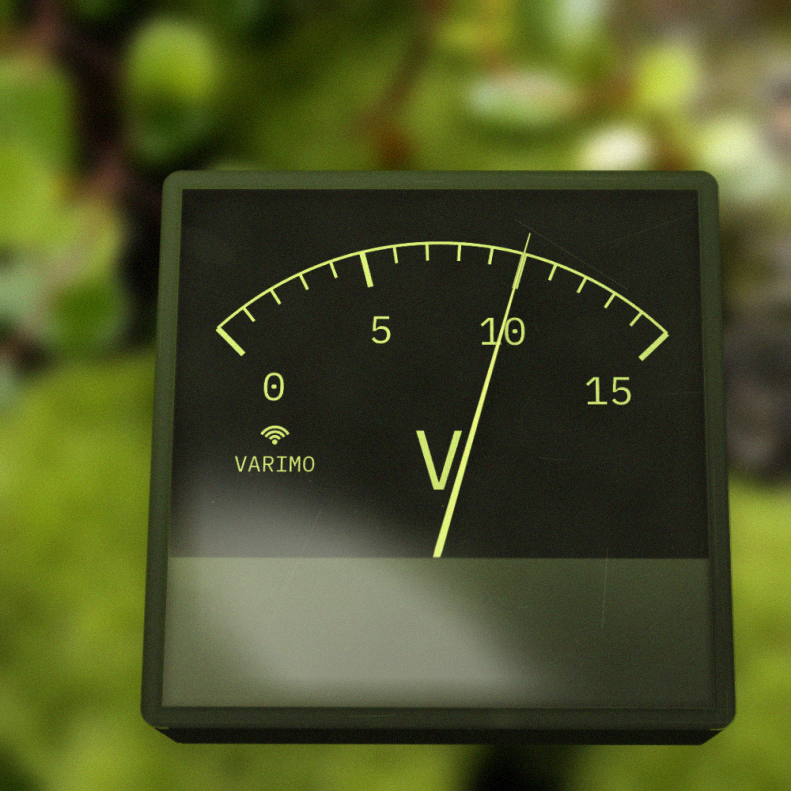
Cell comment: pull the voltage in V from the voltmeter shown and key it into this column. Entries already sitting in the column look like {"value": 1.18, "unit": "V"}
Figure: {"value": 10, "unit": "V"}
